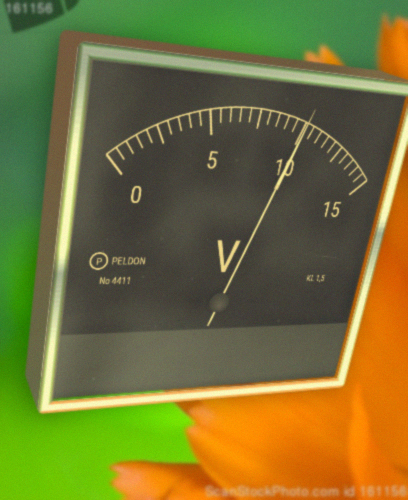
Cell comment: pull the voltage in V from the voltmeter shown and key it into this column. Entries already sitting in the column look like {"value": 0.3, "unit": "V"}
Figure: {"value": 10, "unit": "V"}
